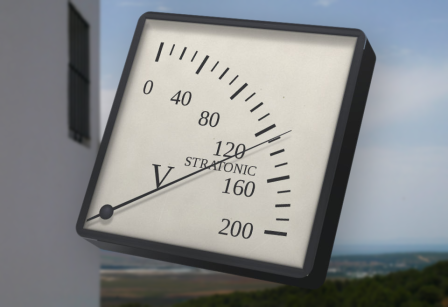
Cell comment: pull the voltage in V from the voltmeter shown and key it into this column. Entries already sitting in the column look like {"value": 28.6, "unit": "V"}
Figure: {"value": 130, "unit": "V"}
